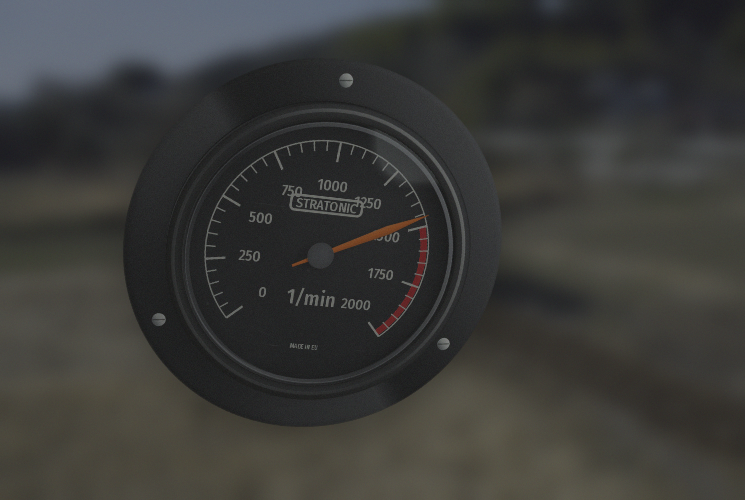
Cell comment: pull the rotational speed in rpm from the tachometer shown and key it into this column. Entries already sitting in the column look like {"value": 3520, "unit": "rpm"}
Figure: {"value": 1450, "unit": "rpm"}
